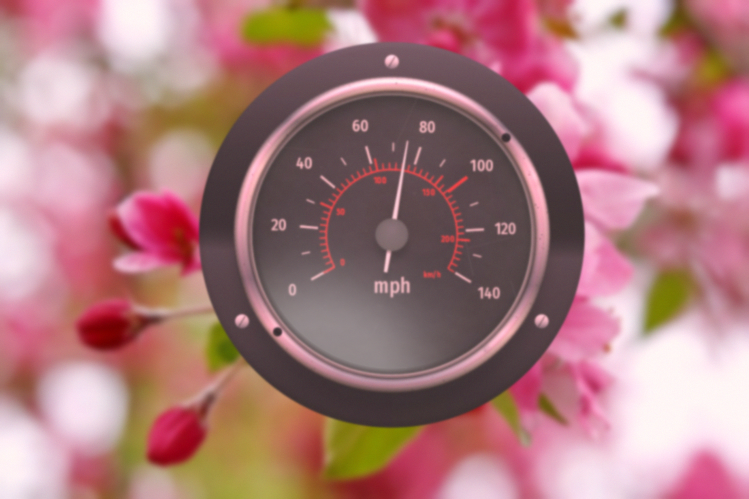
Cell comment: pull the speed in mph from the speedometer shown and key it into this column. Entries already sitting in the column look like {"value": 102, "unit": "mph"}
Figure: {"value": 75, "unit": "mph"}
